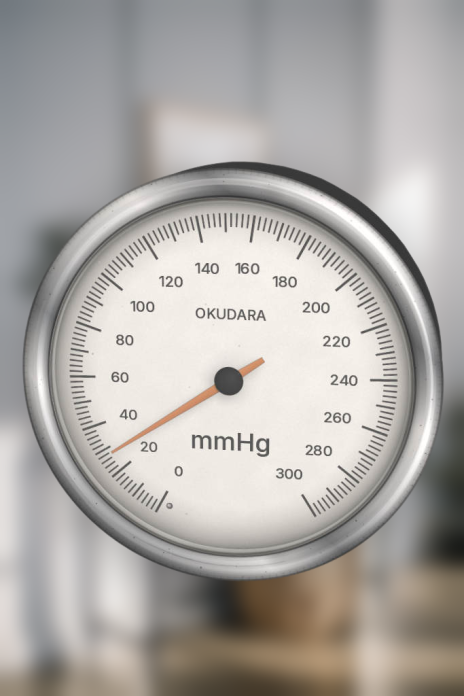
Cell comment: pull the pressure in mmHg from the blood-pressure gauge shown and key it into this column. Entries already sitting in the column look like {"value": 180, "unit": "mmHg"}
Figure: {"value": 28, "unit": "mmHg"}
